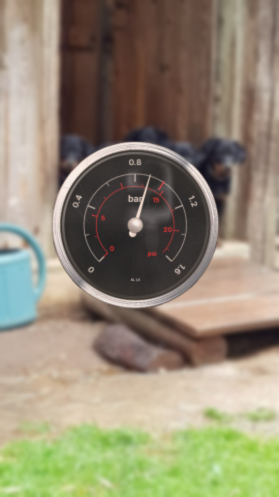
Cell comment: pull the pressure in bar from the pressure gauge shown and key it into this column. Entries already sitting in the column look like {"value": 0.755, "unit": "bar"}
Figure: {"value": 0.9, "unit": "bar"}
